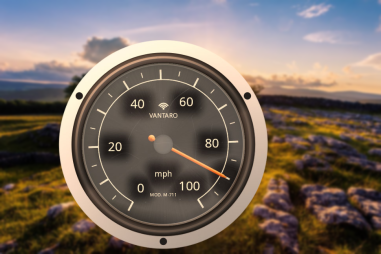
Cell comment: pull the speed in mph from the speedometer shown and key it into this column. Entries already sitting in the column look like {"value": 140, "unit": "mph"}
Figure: {"value": 90, "unit": "mph"}
